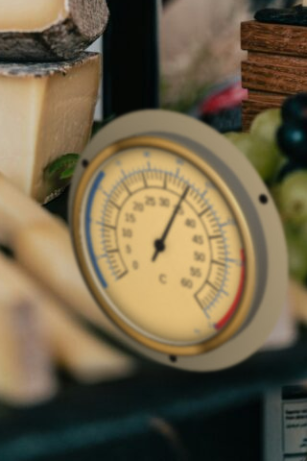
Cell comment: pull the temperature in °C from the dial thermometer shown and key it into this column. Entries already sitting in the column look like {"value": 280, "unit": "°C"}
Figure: {"value": 35, "unit": "°C"}
